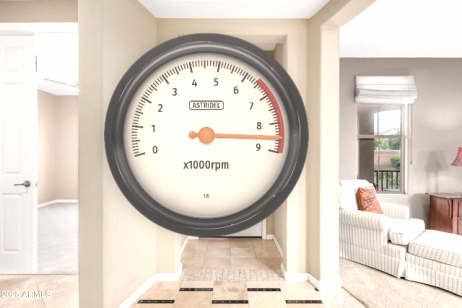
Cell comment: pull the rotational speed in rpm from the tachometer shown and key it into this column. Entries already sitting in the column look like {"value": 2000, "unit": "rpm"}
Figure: {"value": 8500, "unit": "rpm"}
